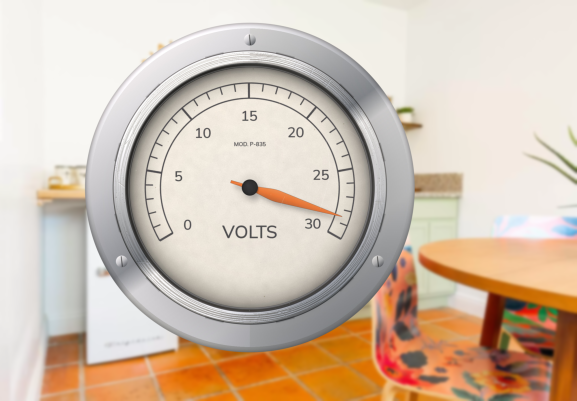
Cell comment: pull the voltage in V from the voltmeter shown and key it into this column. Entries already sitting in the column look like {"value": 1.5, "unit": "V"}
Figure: {"value": 28.5, "unit": "V"}
